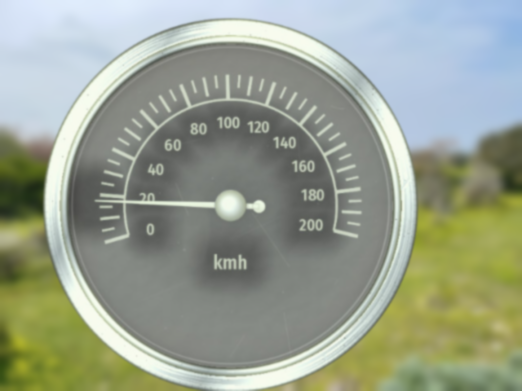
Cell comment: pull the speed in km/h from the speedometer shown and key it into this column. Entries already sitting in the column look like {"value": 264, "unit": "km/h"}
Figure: {"value": 17.5, "unit": "km/h"}
